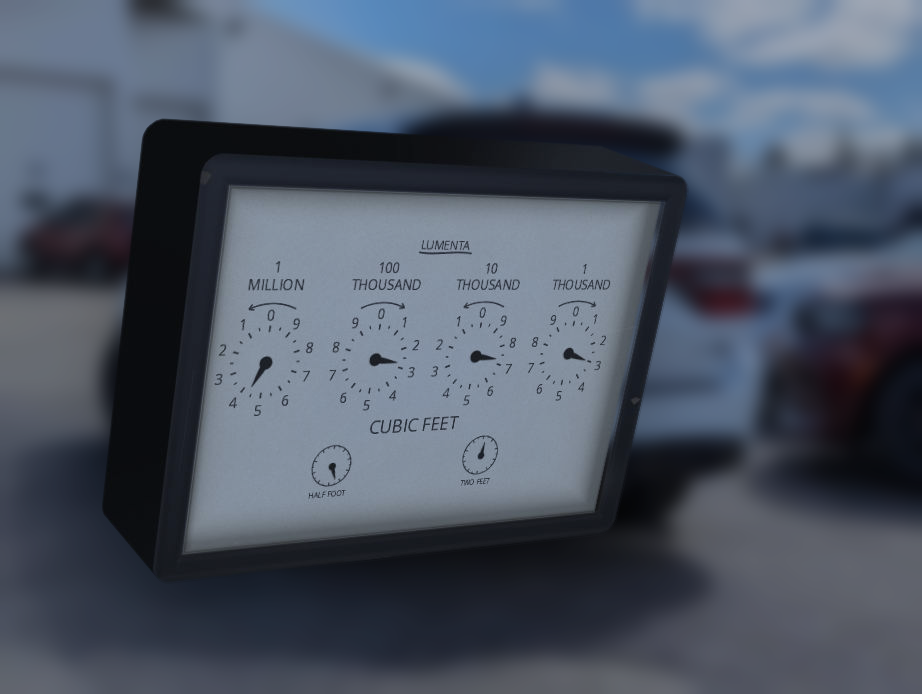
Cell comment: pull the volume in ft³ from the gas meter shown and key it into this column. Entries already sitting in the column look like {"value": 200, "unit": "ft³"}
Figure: {"value": 427300, "unit": "ft³"}
